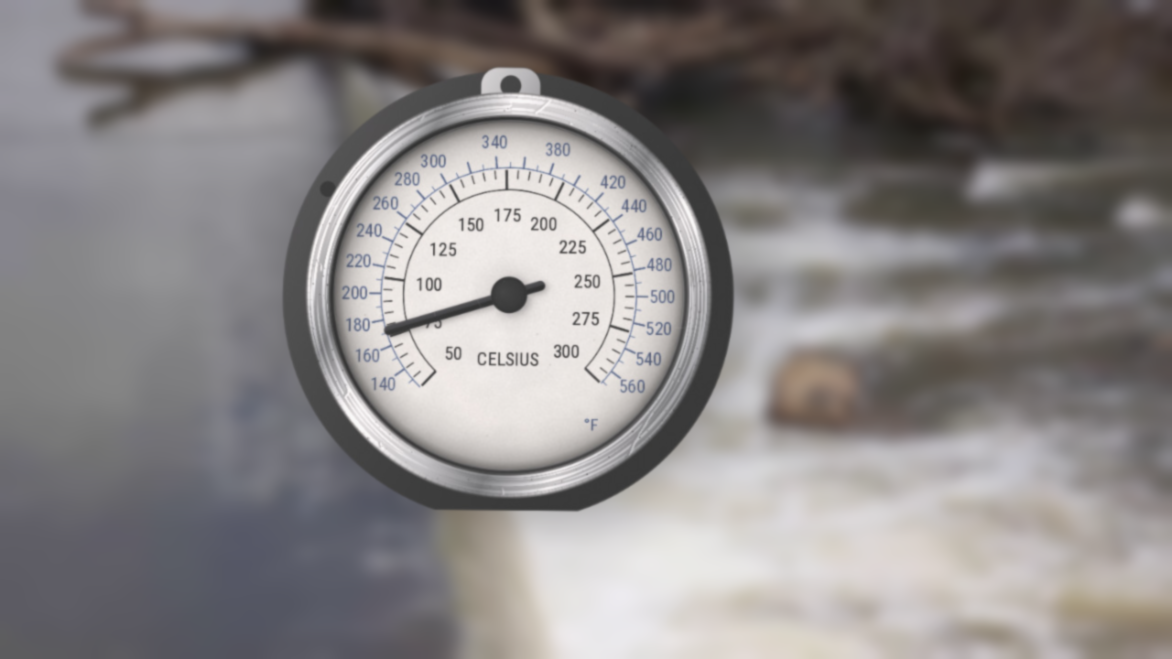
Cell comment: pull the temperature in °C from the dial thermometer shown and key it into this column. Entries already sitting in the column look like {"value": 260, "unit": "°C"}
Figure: {"value": 77.5, "unit": "°C"}
